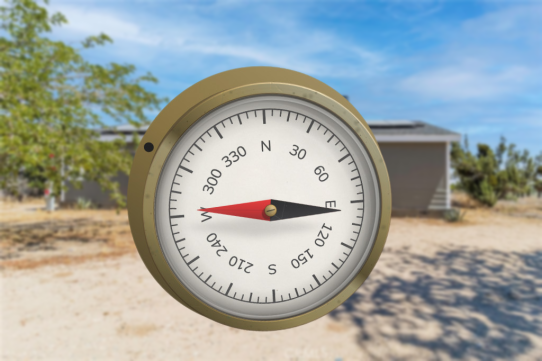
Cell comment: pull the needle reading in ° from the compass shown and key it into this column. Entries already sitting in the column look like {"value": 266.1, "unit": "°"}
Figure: {"value": 275, "unit": "°"}
